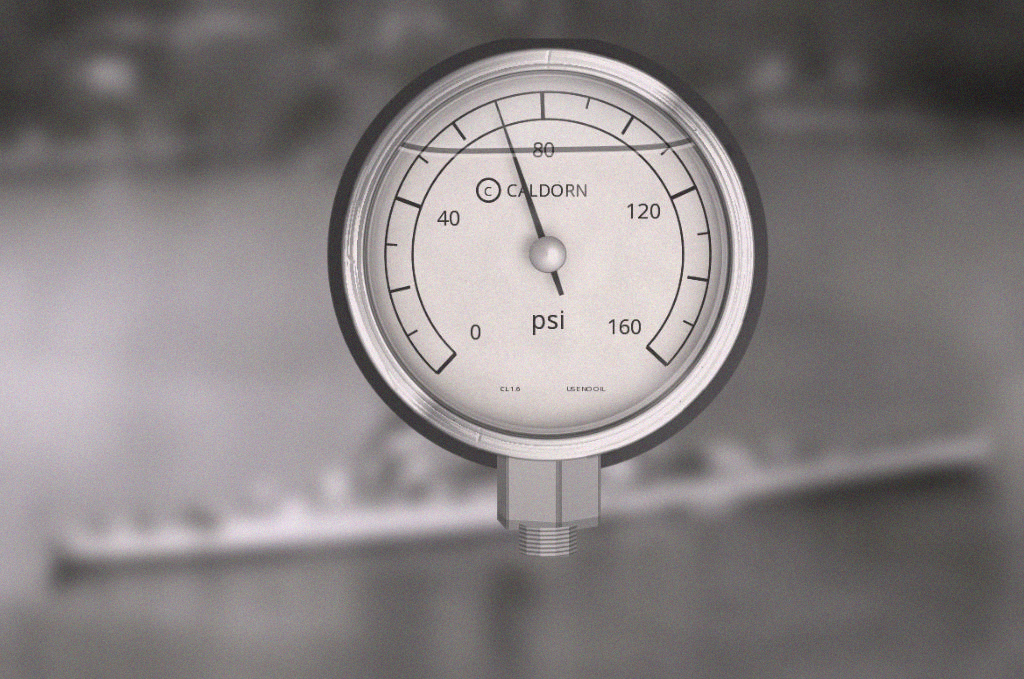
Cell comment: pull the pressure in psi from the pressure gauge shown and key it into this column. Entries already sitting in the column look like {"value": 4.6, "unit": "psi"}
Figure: {"value": 70, "unit": "psi"}
